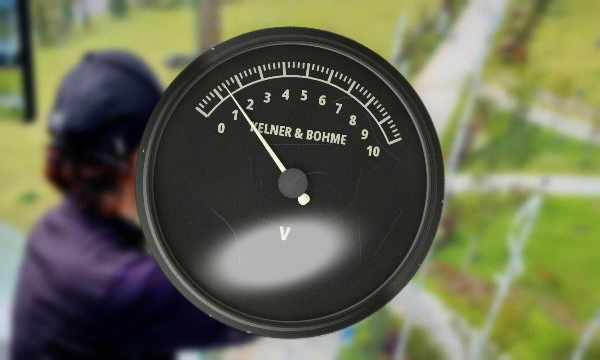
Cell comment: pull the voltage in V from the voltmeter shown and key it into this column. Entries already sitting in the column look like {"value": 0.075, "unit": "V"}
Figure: {"value": 1.4, "unit": "V"}
